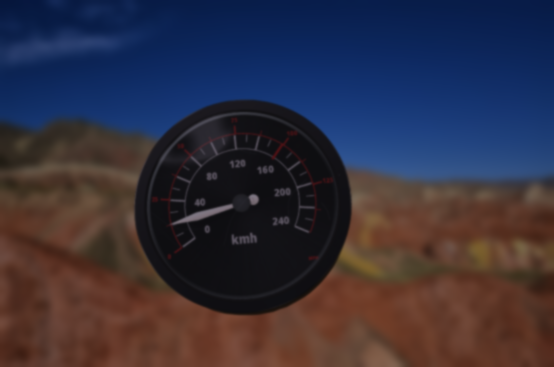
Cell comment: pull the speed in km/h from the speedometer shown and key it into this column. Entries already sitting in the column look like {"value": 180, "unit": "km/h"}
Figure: {"value": 20, "unit": "km/h"}
